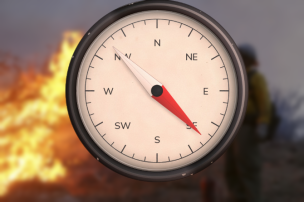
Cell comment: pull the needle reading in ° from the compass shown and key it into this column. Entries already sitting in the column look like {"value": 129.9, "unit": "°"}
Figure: {"value": 135, "unit": "°"}
